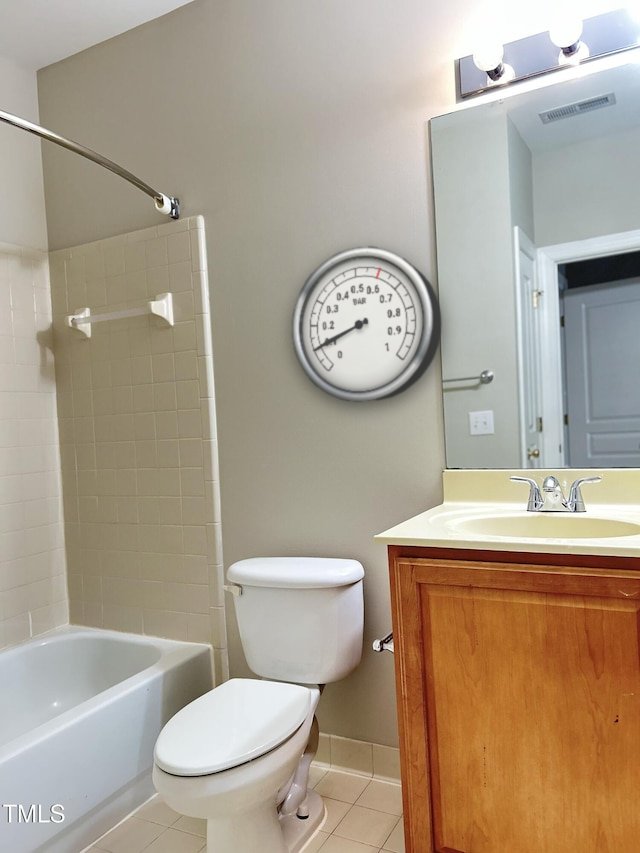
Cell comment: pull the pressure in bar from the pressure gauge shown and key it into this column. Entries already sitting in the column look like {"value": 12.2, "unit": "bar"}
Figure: {"value": 0.1, "unit": "bar"}
